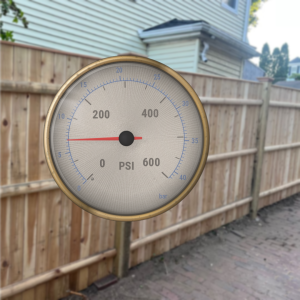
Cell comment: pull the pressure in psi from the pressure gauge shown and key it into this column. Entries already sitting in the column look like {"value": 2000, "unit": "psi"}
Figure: {"value": 100, "unit": "psi"}
